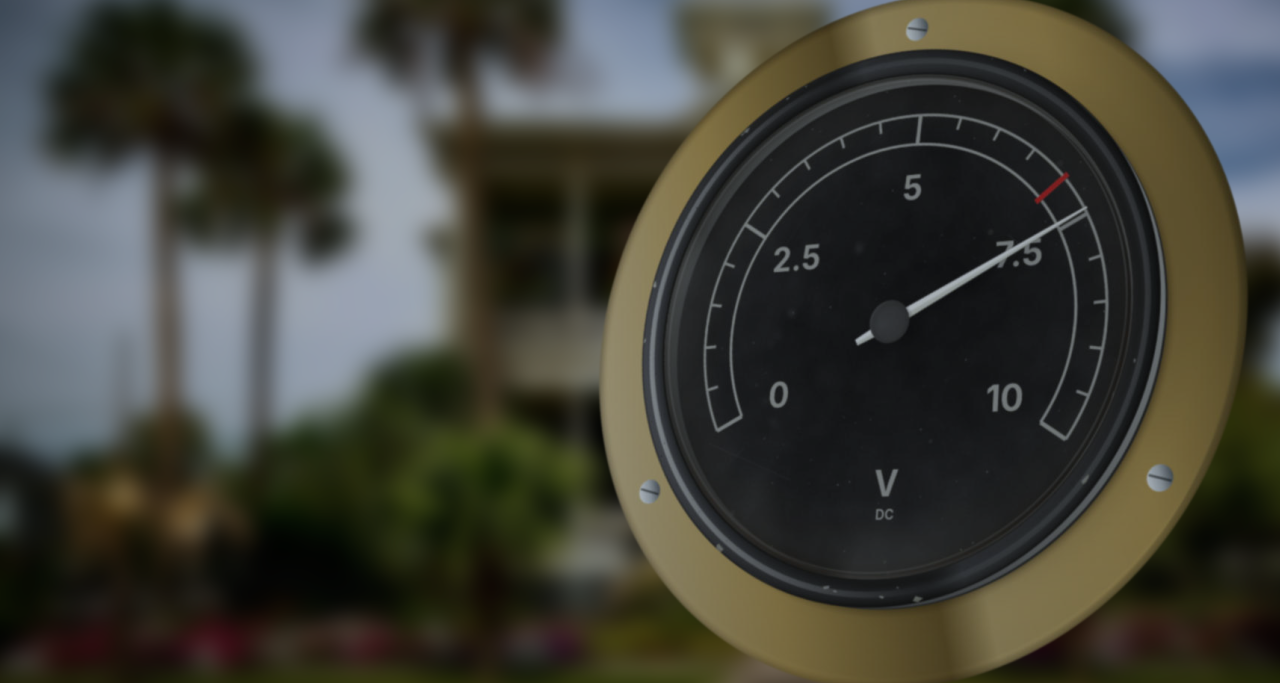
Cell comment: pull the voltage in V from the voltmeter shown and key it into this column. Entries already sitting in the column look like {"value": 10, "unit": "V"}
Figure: {"value": 7.5, "unit": "V"}
